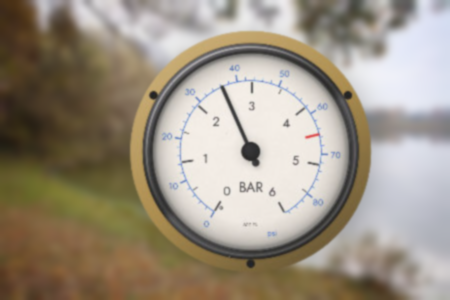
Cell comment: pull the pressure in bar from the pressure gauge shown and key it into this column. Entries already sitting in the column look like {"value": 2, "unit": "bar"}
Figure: {"value": 2.5, "unit": "bar"}
